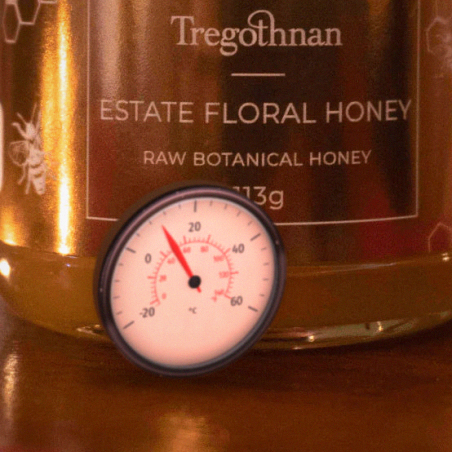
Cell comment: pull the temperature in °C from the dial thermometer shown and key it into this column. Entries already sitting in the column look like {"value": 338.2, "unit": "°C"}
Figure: {"value": 10, "unit": "°C"}
